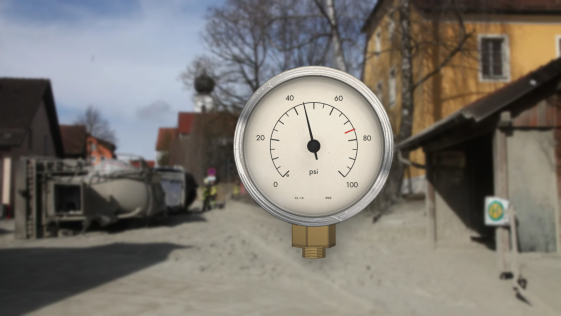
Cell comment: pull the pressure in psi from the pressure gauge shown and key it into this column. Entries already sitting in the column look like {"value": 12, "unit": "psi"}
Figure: {"value": 45, "unit": "psi"}
